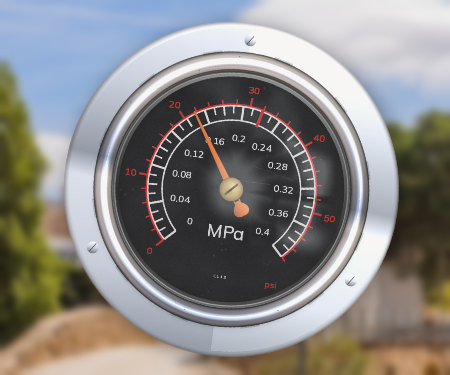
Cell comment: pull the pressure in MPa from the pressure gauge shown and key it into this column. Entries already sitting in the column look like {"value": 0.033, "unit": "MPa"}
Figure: {"value": 0.15, "unit": "MPa"}
